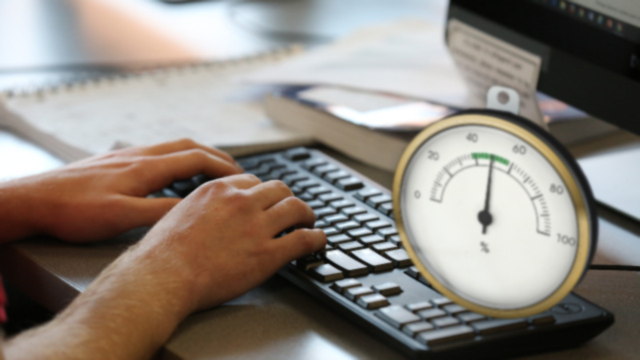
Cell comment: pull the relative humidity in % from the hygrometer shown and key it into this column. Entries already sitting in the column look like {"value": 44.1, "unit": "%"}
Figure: {"value": 50, "unit": "%"}
